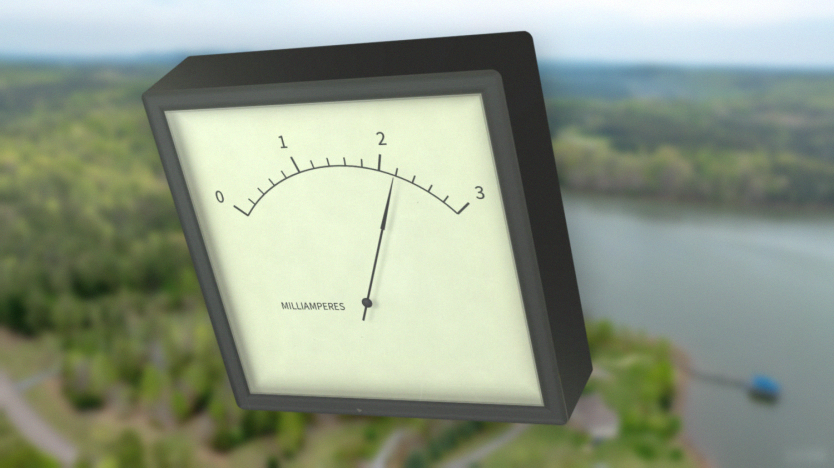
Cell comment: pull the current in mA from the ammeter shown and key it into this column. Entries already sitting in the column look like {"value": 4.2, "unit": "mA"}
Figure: {"value": 2.2, "unit": "mA"}
